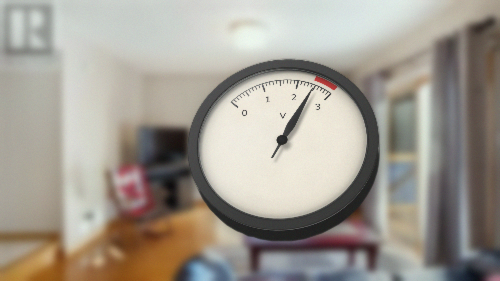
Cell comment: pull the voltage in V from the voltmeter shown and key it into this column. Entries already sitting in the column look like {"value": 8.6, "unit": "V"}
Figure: {"value": 2.5, "unit": "V"}
